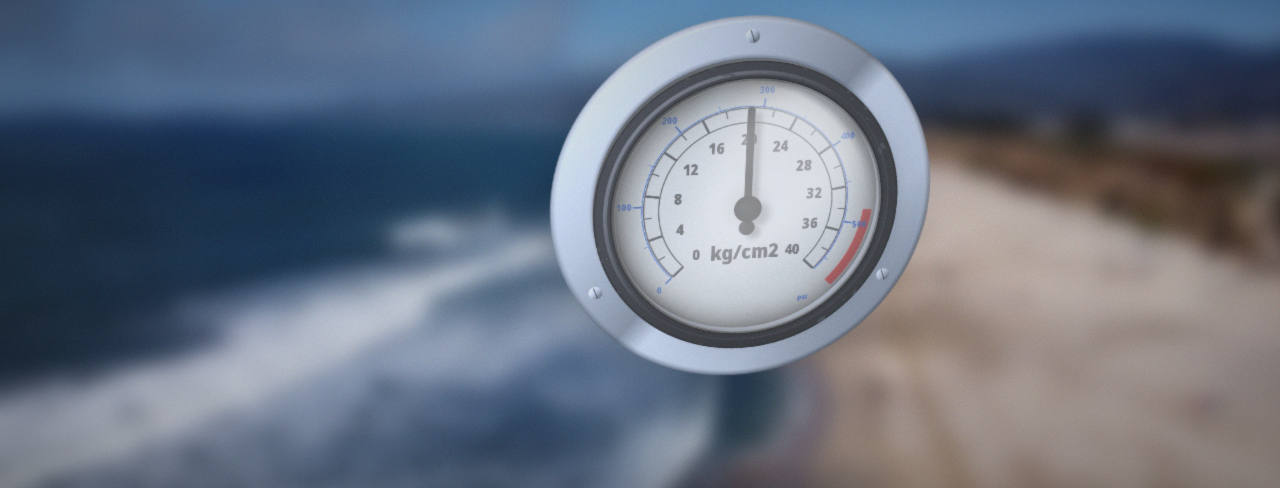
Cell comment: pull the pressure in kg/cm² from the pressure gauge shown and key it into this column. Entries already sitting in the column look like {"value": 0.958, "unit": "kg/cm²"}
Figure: {"value": 20, "unit": "kg/cm²"}
